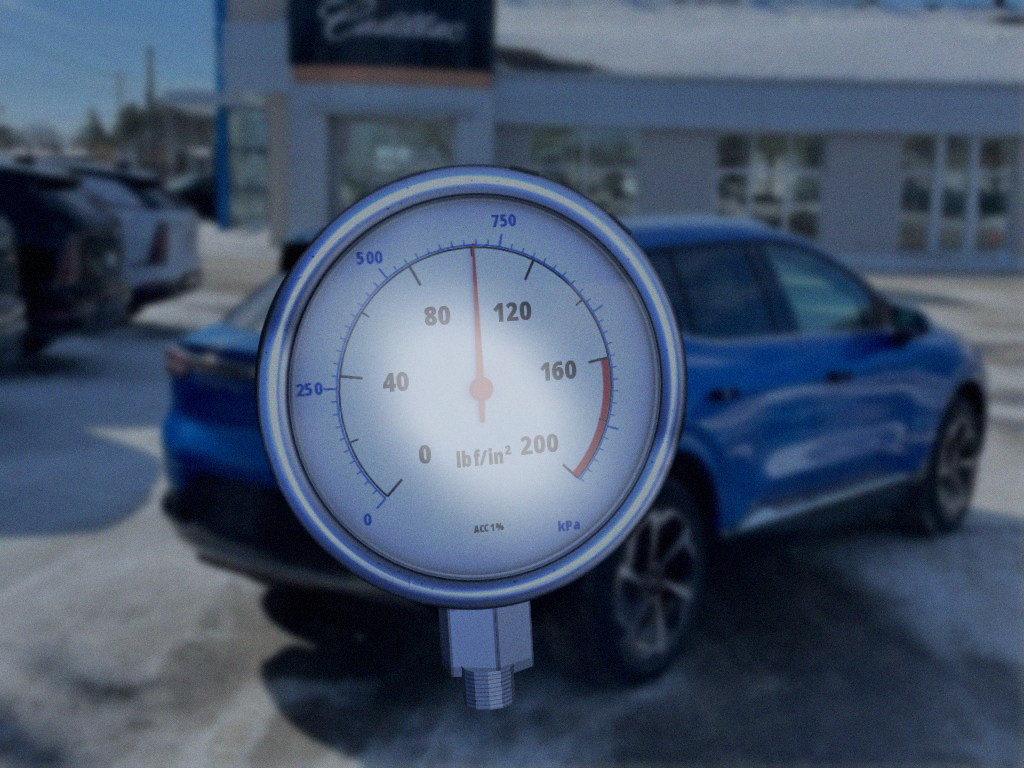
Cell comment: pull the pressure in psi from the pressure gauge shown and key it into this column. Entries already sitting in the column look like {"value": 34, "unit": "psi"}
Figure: {"value": 100, "unit": "psi"}
